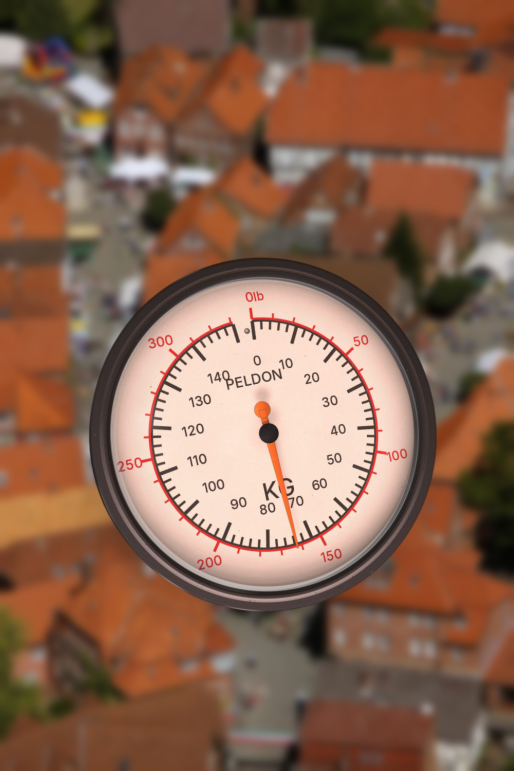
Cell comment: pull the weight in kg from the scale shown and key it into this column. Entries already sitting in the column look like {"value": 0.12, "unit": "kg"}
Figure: {"value": 74, "unit": "kg"}
